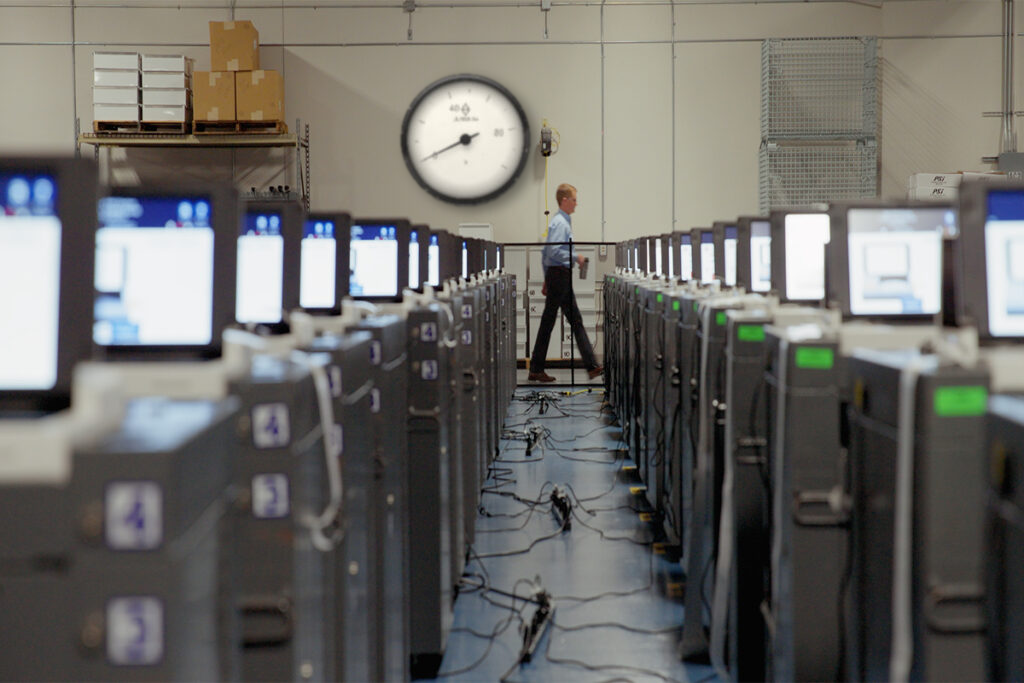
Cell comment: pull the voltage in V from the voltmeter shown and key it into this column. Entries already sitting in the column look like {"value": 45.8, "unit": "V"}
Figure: {"value": 0, "unit": "V"}
